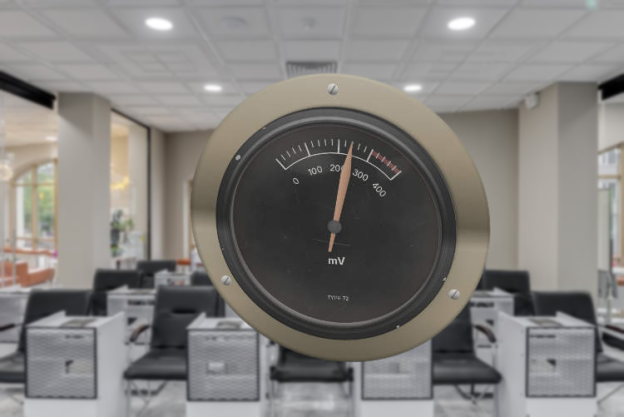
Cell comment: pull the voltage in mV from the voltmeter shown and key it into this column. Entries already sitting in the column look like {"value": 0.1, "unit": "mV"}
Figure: {"value": 240, "unit": "mV"}
